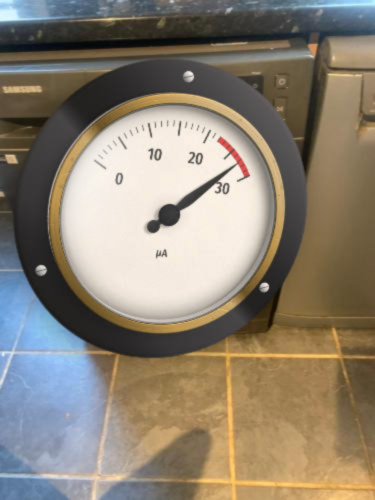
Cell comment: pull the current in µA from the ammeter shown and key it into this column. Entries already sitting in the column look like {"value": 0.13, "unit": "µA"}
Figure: {"value": 27, "unit": "µA"}
